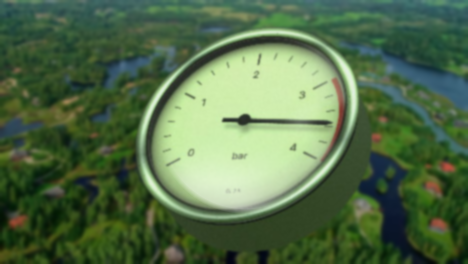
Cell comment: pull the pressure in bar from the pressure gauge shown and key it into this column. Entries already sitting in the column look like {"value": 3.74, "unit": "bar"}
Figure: {"value": 3.6, "unit": "bar"}
